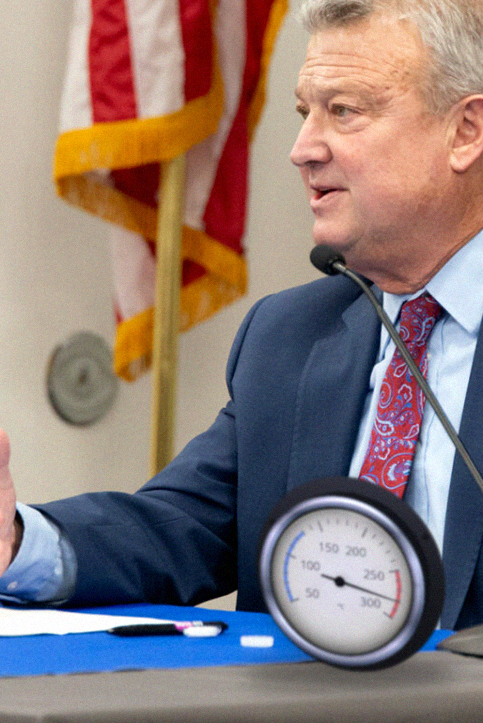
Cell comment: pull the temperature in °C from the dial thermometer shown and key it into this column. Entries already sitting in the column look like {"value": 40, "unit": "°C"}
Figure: {"value": 280, "unit": "°C"}
